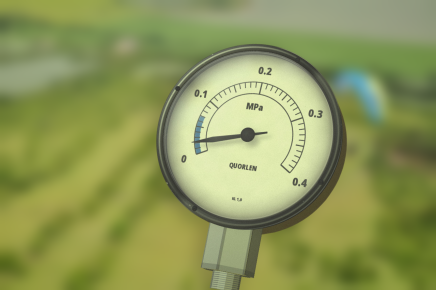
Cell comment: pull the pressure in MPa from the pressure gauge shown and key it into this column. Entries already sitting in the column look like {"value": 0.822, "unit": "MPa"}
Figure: {"value": 0.02, "unit": "MPa"}
